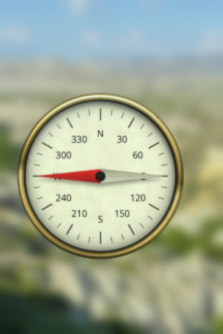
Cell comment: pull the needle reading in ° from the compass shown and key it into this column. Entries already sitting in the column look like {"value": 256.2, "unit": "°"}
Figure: {"value": 270, "unit": "°"}
